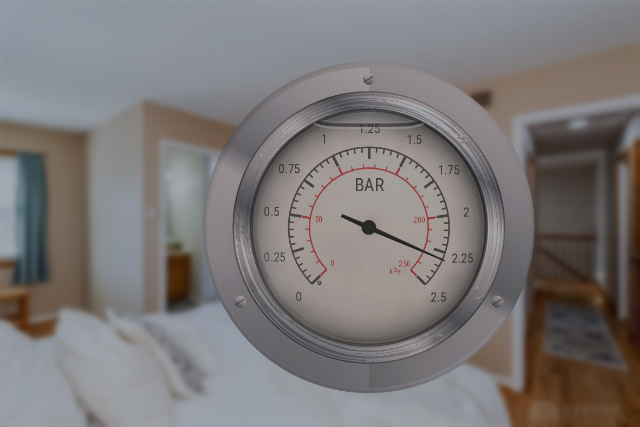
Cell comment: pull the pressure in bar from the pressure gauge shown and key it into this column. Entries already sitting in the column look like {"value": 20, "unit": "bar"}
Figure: {"value": 2.3, "unit": "bar"}
